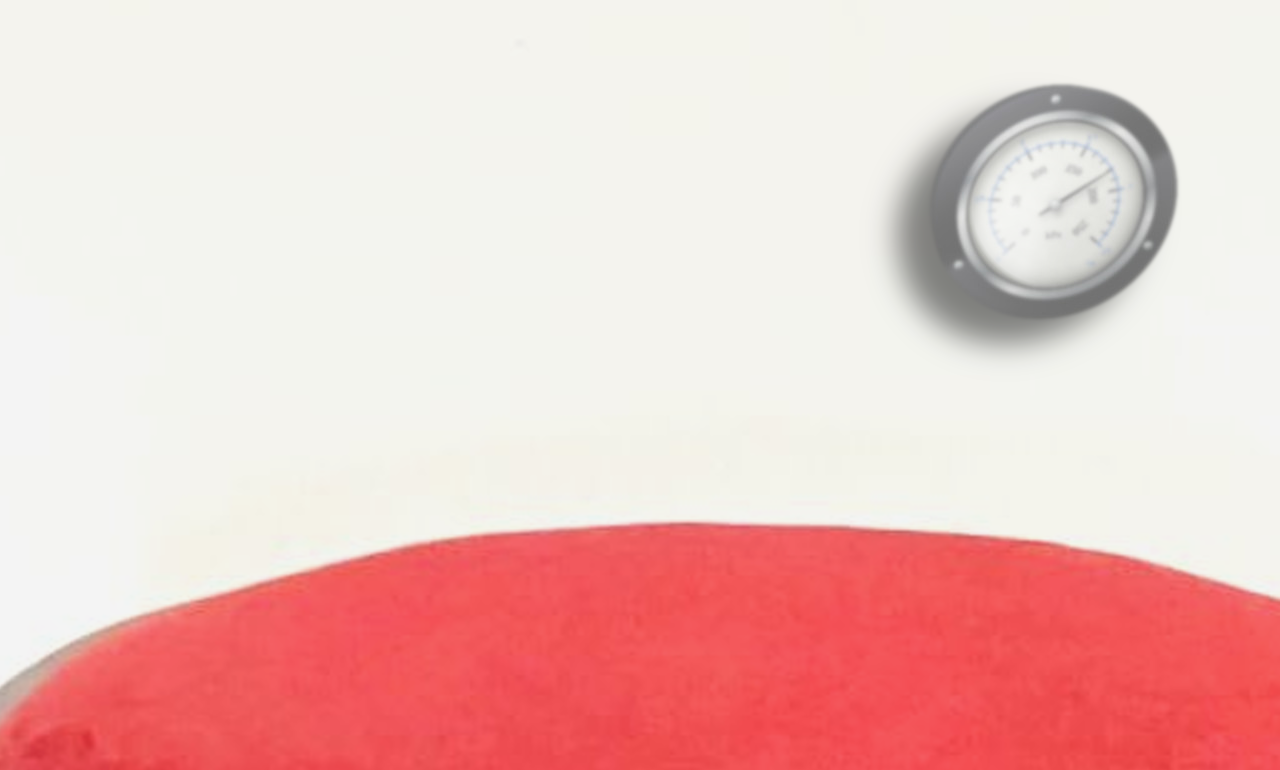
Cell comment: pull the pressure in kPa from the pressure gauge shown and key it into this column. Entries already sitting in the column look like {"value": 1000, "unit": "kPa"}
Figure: {"value": 180, "unit": "kPa"}
